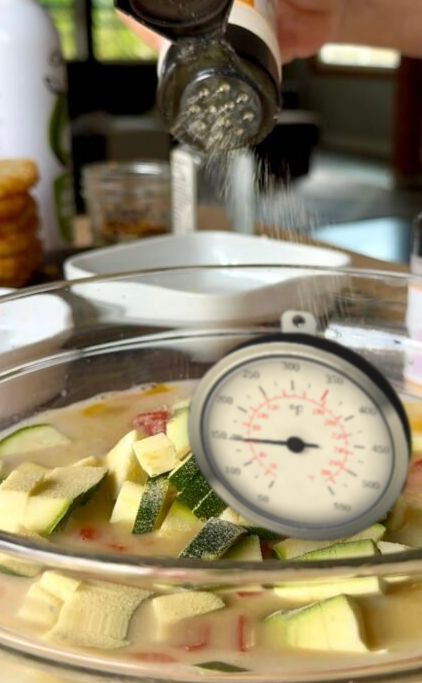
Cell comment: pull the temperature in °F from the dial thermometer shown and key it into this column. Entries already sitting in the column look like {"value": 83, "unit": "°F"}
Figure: {"value": 150, "unit": "°F"}
